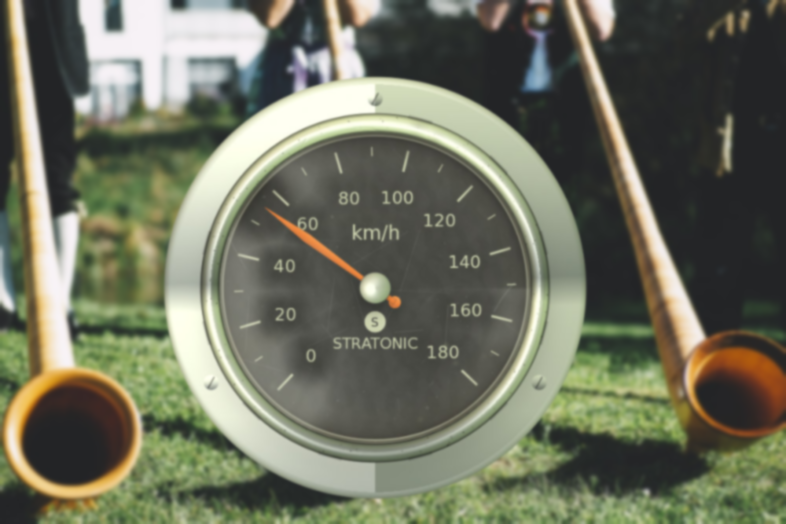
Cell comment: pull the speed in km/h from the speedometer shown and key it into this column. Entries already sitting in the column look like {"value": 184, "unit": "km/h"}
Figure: {"value": 55, "unit": "km/h"}
